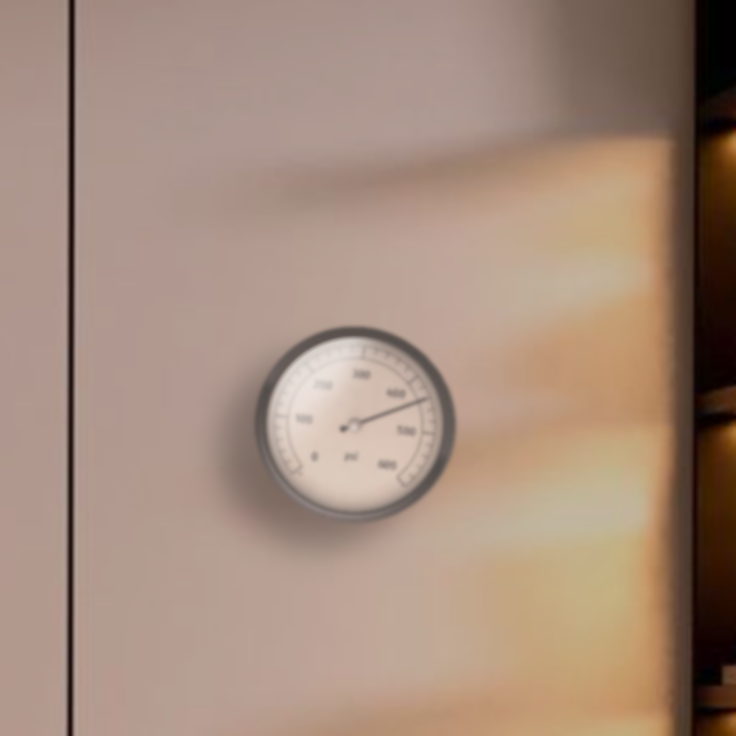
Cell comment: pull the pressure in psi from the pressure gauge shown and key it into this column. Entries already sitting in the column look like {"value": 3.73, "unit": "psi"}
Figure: {"value": 440, "unit": "psi"}
